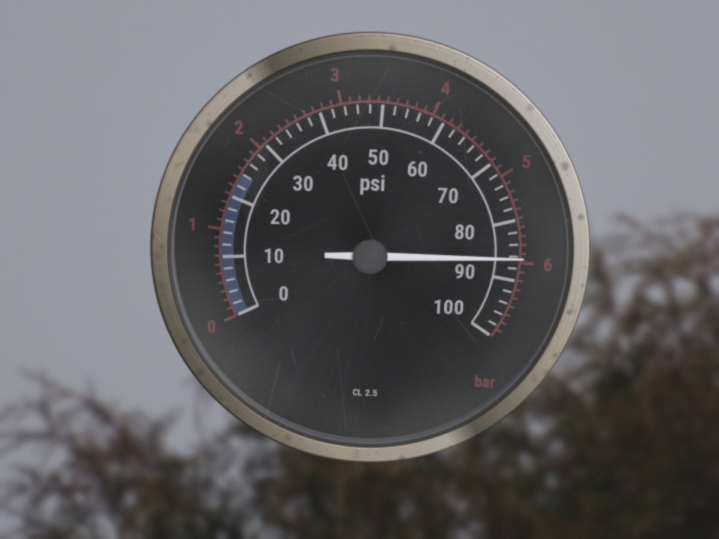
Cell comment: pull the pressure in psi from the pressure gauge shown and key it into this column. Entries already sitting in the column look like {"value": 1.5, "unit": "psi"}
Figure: {"value": 86, "unit": "psi"}
